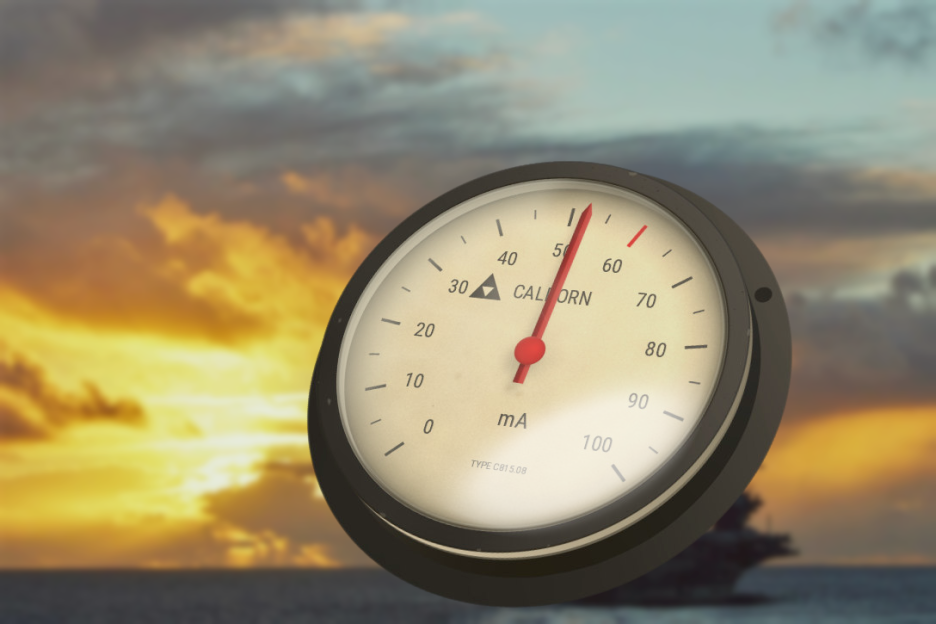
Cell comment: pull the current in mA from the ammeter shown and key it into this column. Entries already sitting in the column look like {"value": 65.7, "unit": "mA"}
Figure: {"value": 52.5, "unit": "mA"}
